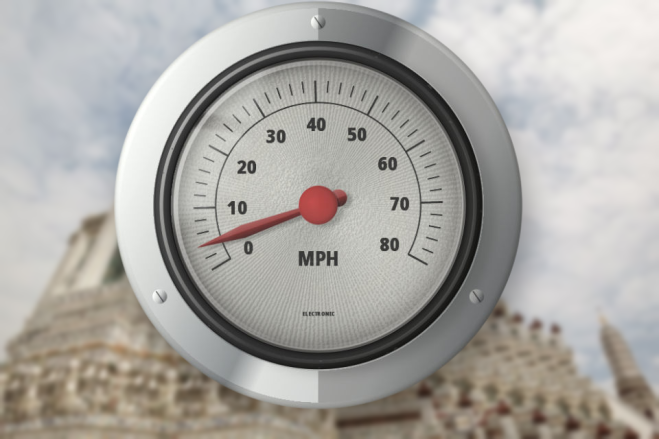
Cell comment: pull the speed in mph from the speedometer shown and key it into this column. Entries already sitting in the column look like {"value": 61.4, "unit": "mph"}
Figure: {"value": 4, "unit": "mph"}
